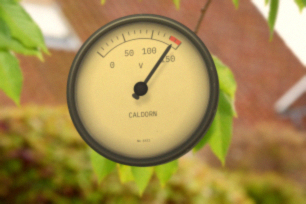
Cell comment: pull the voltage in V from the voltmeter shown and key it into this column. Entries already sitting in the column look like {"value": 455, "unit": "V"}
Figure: {"value": 140, "unit": "V"}
